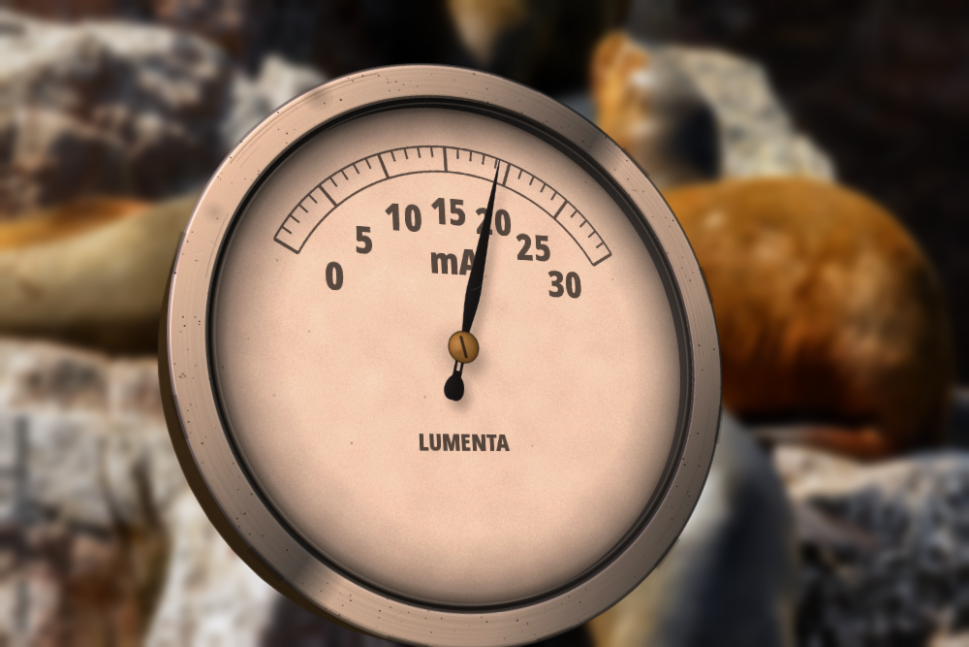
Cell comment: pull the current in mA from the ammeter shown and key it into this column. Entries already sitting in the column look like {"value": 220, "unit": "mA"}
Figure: {"value": 19, "unit": "mA"}
